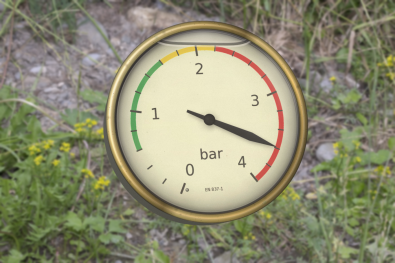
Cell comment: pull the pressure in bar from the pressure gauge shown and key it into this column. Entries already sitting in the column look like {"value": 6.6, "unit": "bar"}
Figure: {"value": 3.6, "unit": "bar"}
